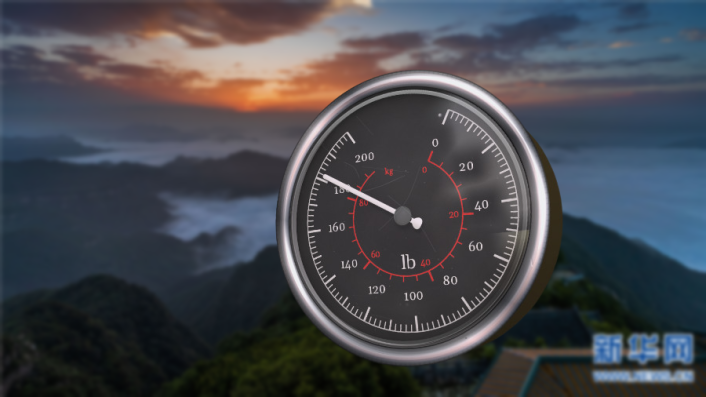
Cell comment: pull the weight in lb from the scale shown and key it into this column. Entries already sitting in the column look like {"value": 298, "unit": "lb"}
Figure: {"value": 182, "unit": "lb"}
